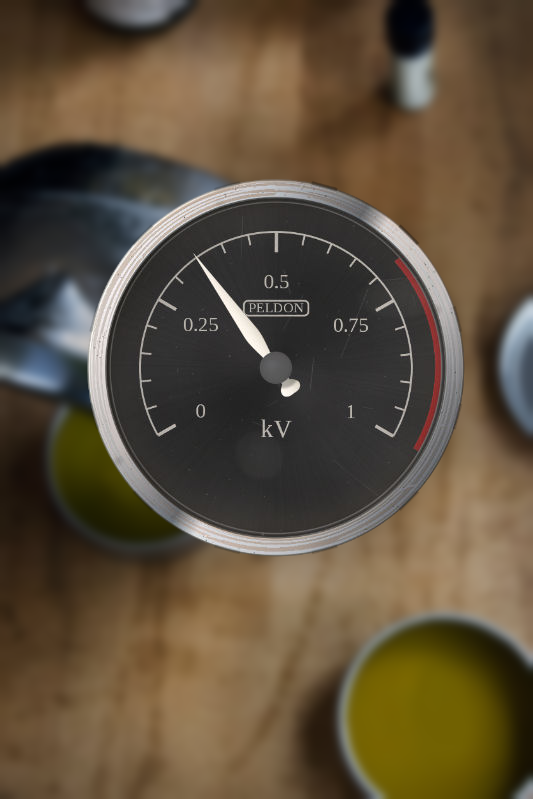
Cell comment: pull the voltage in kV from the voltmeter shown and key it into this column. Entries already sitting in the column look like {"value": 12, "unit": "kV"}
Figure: {"value": 0.35, "unit": "kV"}
